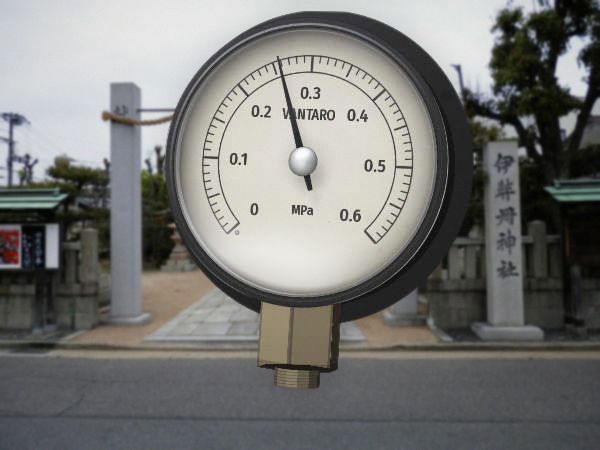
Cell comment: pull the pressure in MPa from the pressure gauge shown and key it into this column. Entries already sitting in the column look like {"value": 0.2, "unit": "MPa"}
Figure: {"value": 0.26, "unit": "MPa"}
